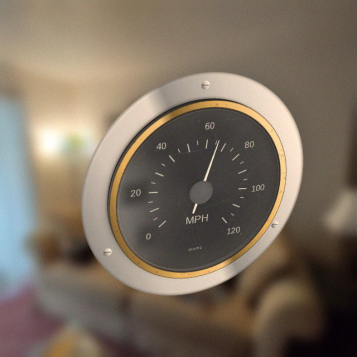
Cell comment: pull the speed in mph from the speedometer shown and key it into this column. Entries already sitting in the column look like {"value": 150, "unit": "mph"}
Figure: {"value": 65, "unit": "mph"}
